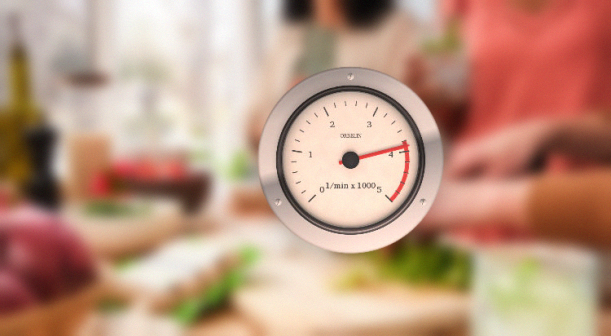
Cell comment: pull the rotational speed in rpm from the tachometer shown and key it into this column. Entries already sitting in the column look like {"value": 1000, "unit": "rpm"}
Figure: {"value": 3900, "unit": "rpm"}
